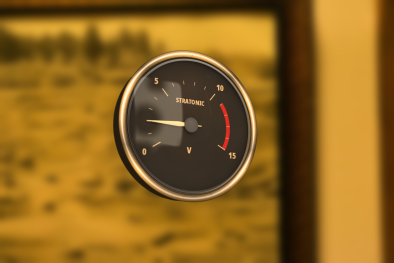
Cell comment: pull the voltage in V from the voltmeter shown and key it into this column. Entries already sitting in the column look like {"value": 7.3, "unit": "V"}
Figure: {"value": 2, "unit": "V"}
